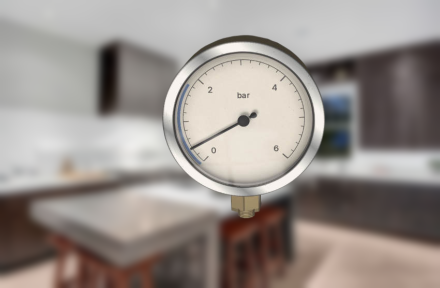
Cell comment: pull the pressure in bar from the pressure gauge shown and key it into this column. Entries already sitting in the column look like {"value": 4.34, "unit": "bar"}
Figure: {"value": 0.4, "unit": "bar"}
